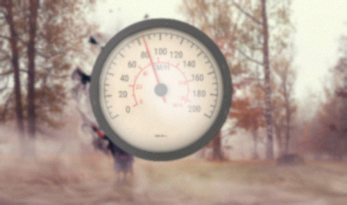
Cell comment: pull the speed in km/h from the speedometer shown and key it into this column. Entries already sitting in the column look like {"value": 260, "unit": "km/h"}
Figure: {"value": 85, "unit": "km/h"}
